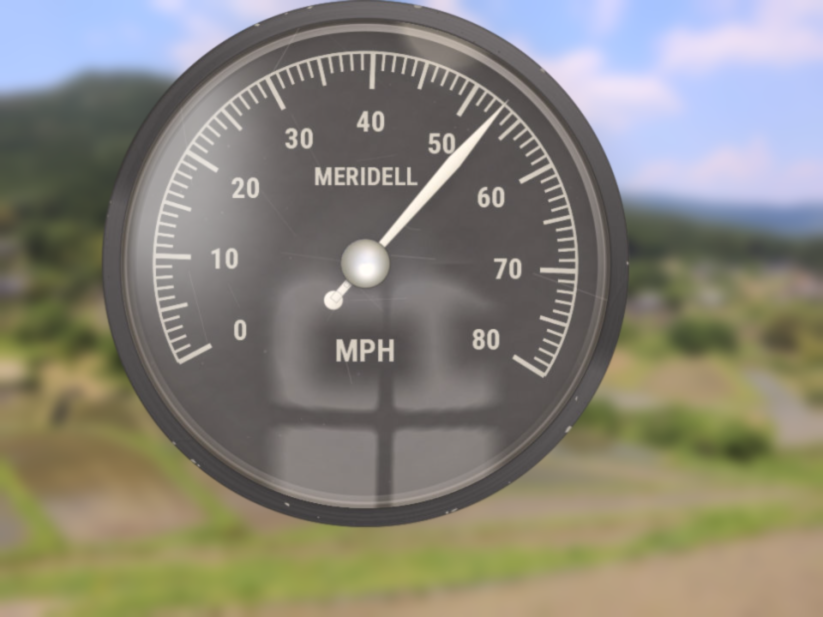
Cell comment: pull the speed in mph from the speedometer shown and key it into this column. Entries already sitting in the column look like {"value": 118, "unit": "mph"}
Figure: {"value": 53, "unit": "mph"}
